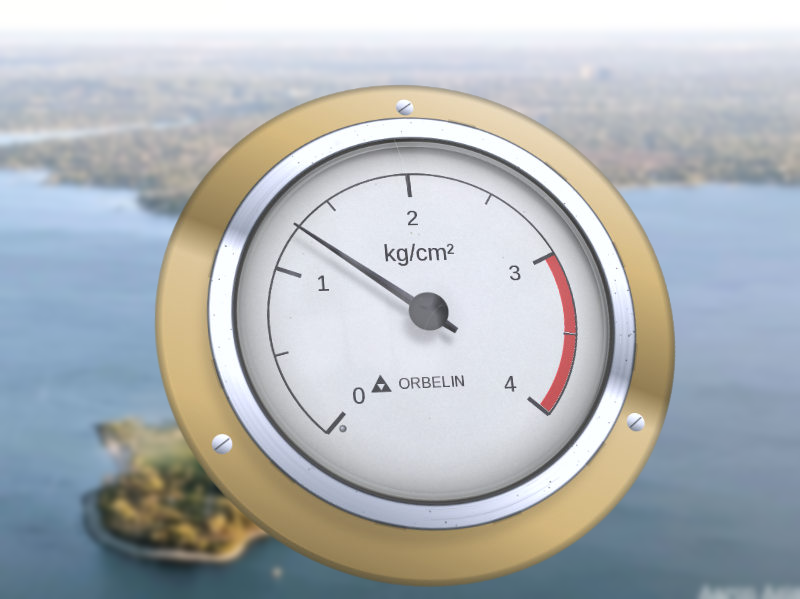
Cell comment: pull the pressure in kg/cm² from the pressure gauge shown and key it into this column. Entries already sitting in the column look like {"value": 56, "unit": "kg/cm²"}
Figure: {"value": 1.25, "unit": "kg/cm²"}
